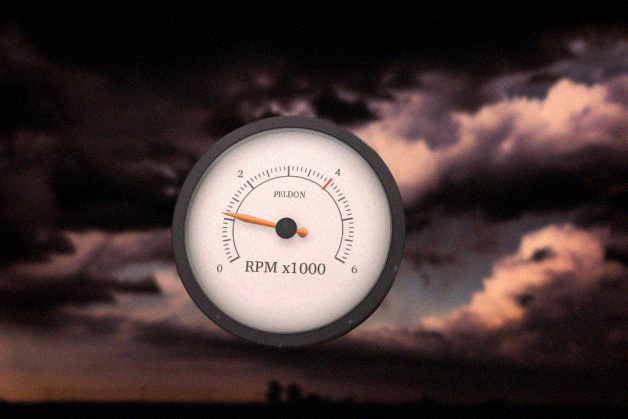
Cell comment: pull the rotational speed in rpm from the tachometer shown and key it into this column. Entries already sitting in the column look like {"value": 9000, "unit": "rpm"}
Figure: {"value": 1100, "unit": "rpm"}
